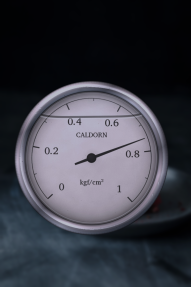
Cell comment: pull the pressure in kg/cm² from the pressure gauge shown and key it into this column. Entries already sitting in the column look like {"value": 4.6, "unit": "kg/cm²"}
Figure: {"value": 0.75, "unit": "kg/cm²"}
